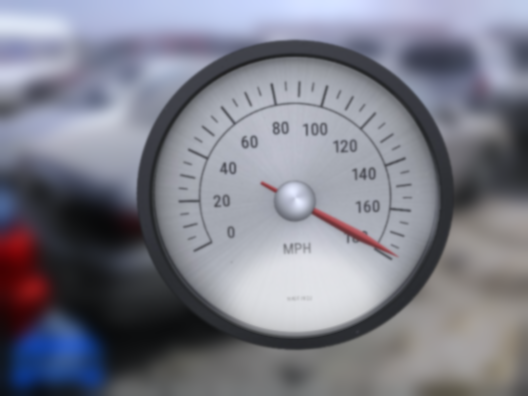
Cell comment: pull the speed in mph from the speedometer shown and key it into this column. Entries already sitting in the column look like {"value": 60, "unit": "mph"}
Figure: {"value": 177.5, "unit": "mph"}
